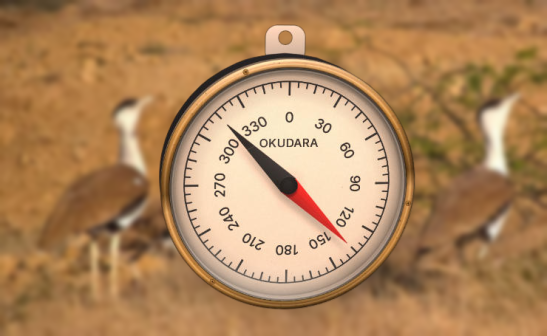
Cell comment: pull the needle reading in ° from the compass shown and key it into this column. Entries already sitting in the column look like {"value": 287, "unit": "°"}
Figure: {"value": 135, "unit": "°"}
